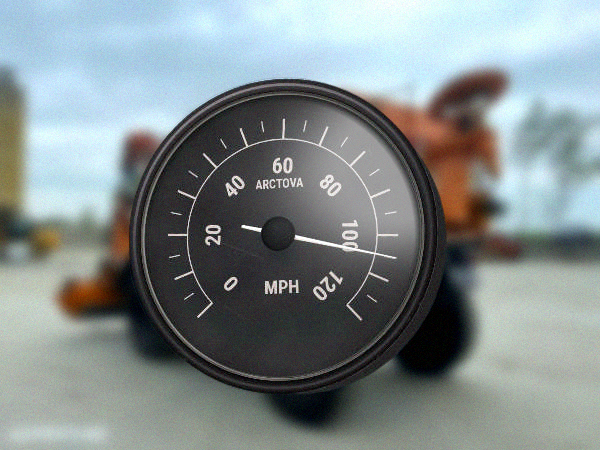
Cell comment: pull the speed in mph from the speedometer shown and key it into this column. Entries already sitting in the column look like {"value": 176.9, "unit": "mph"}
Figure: {"value": 105, "unit": "mph"}
